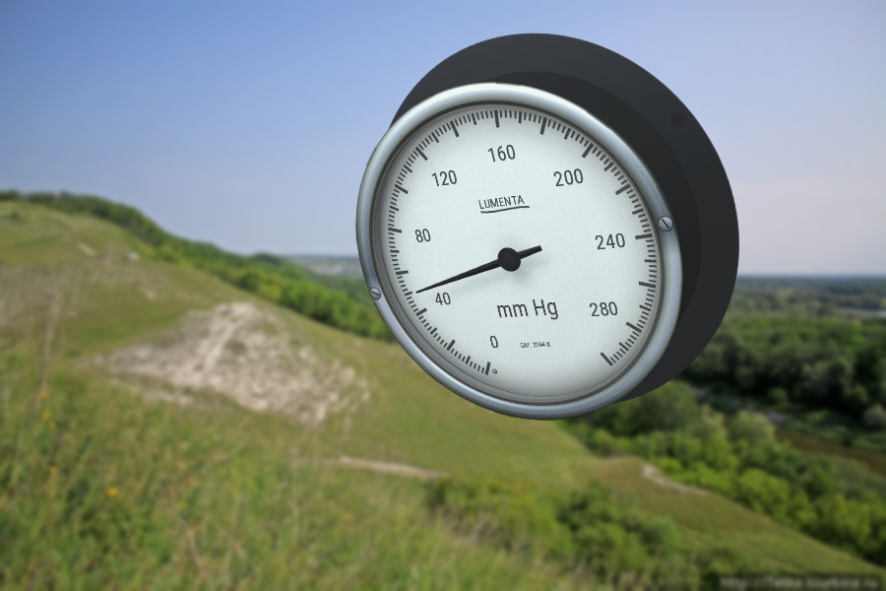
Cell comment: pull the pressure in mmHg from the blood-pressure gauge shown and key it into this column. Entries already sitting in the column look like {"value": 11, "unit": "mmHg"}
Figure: {"value": 50, "unit": "mmHg"}
